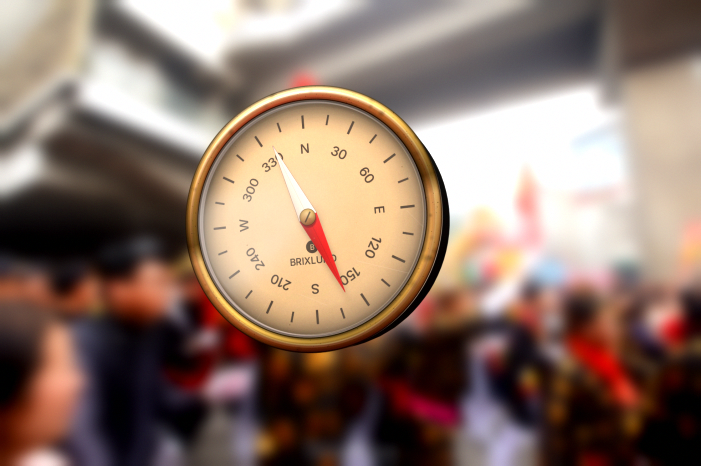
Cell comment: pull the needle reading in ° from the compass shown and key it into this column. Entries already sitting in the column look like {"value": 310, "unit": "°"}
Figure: {"value": 157.5, "unit": "°"}
